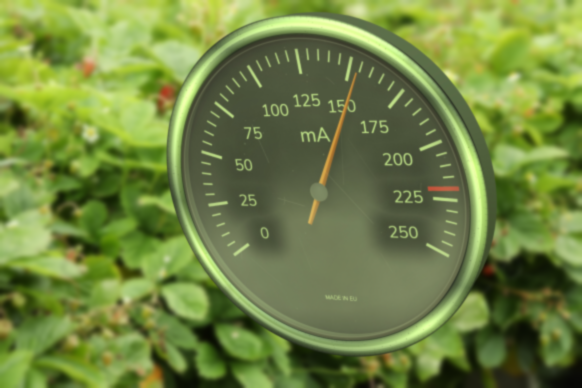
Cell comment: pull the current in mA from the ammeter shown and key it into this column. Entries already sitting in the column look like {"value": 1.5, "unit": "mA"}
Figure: {"value": 155, "unit": "mA"}
